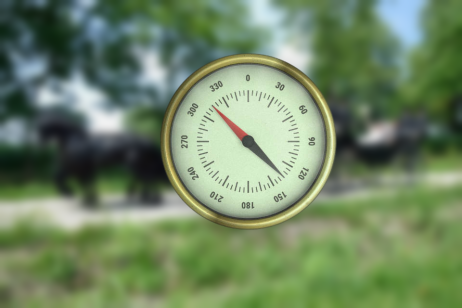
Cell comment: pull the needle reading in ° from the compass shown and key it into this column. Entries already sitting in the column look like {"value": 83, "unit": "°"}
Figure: {"value": 315, "unit": "°"}
